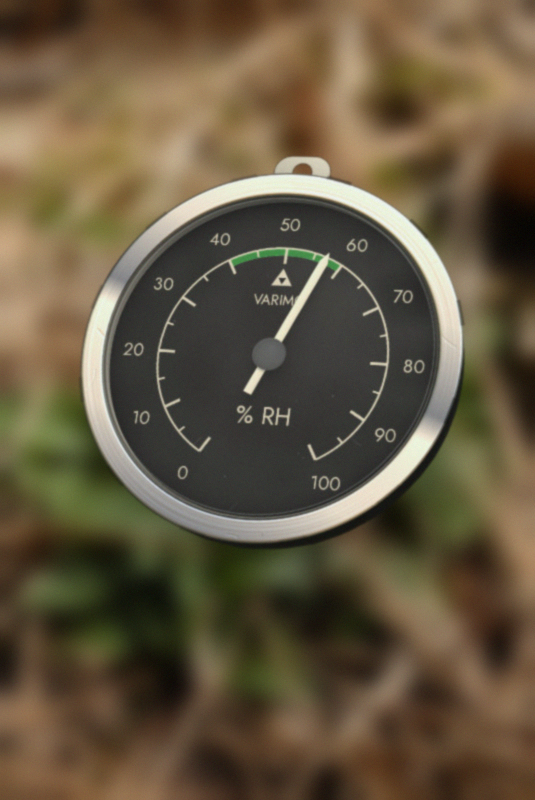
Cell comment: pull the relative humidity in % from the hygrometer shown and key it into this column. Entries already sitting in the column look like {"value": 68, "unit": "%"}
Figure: {"value": 57.5, "unit": "%"}
